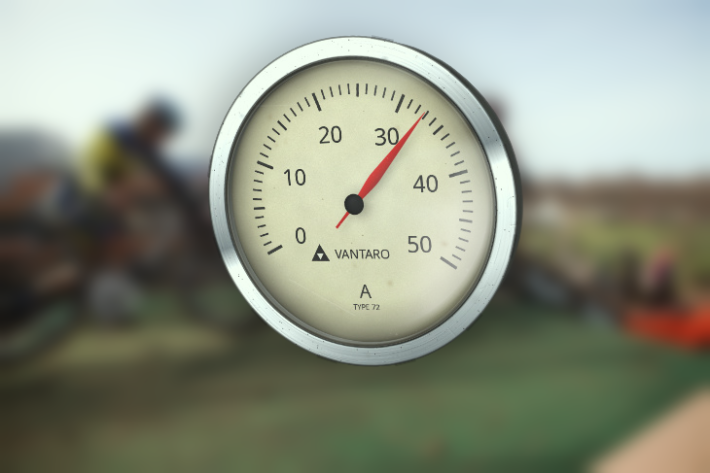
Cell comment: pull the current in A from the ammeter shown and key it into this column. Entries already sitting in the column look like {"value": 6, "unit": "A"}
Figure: {"value": 33, "unit": "A"}
